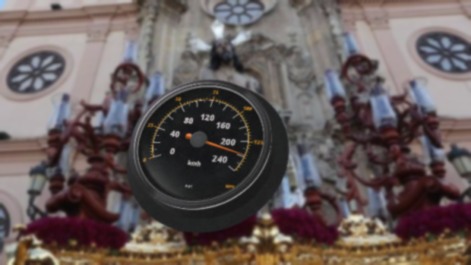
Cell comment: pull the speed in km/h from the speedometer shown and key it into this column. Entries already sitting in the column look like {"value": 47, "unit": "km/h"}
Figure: {"value": 220, "unit": "km/h"}
